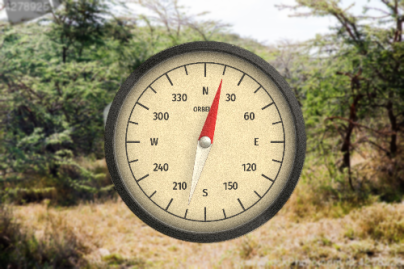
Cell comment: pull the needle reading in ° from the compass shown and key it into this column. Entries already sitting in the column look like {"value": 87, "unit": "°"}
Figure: {"value": 15, "unit": "°"}
